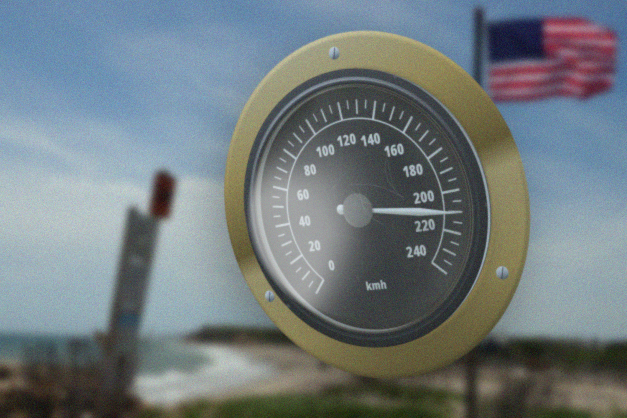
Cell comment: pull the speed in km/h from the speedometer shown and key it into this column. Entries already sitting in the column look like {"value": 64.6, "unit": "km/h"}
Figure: {"value": 210, "unit": "km/h"}
